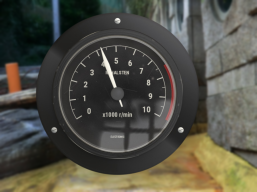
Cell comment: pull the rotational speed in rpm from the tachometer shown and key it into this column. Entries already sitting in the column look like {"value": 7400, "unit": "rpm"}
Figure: {"value": 4250, "unit": "rpm"}
